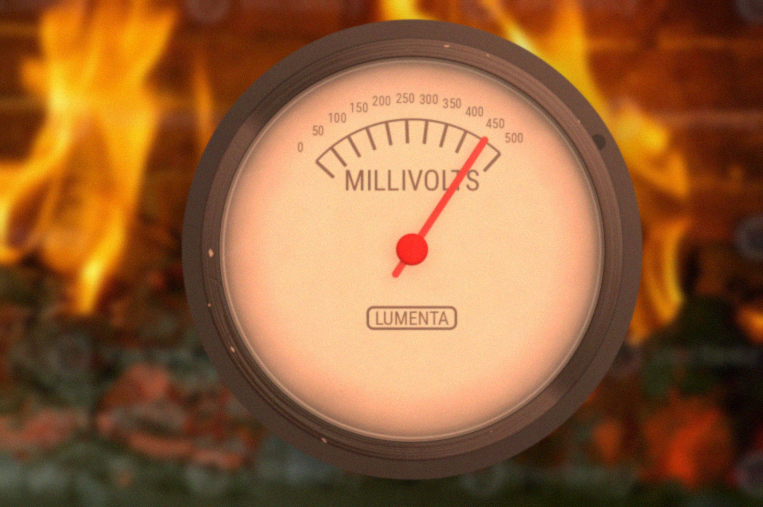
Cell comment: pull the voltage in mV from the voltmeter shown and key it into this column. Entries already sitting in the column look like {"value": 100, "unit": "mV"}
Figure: {"value": 450, "unit": "mV"}
